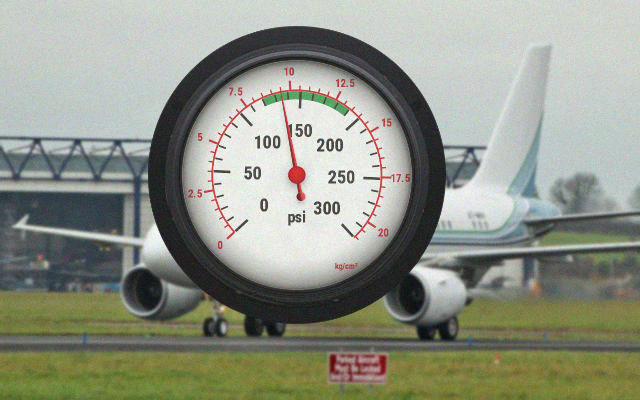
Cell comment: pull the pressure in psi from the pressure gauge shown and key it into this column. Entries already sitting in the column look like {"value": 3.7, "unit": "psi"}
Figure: {"value": 135, "unit": "psi"}
